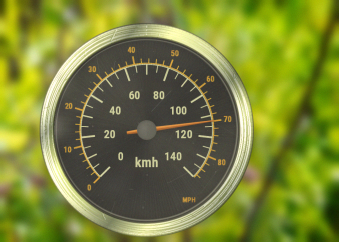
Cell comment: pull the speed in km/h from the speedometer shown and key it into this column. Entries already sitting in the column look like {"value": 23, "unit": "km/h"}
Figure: {"value": 112.5, "unit": "km/h"}
